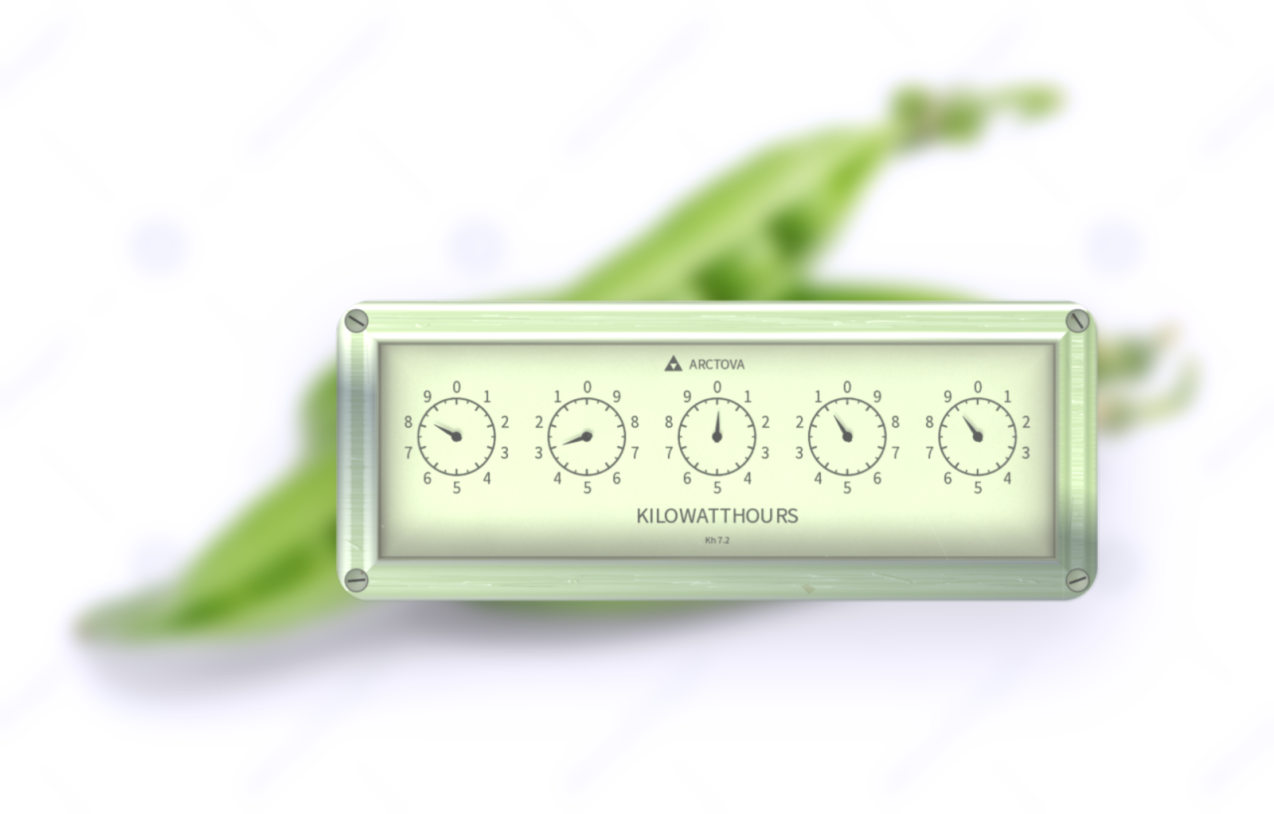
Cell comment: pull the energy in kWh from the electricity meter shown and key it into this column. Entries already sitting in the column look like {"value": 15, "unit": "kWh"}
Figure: {"value": 83009, "unit": "kWh"}
